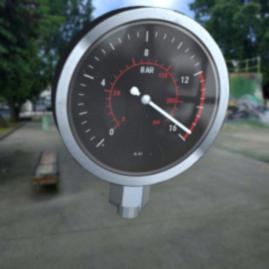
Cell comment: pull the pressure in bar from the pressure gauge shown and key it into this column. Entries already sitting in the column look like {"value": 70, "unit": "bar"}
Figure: {"value": 15.5, "unit": "bar"}
